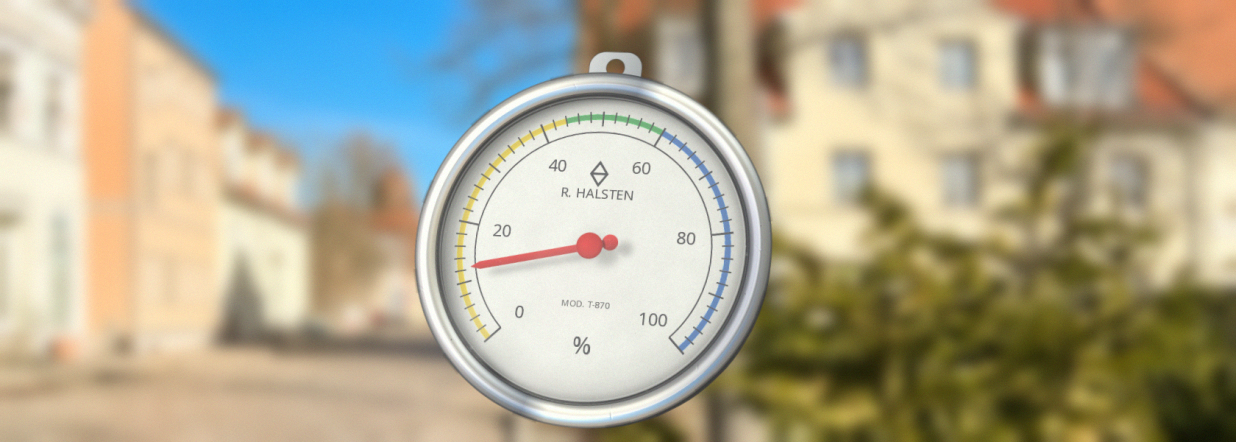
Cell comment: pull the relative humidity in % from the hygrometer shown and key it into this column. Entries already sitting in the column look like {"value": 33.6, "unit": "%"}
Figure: {"value": 12, "unit": "%"}
